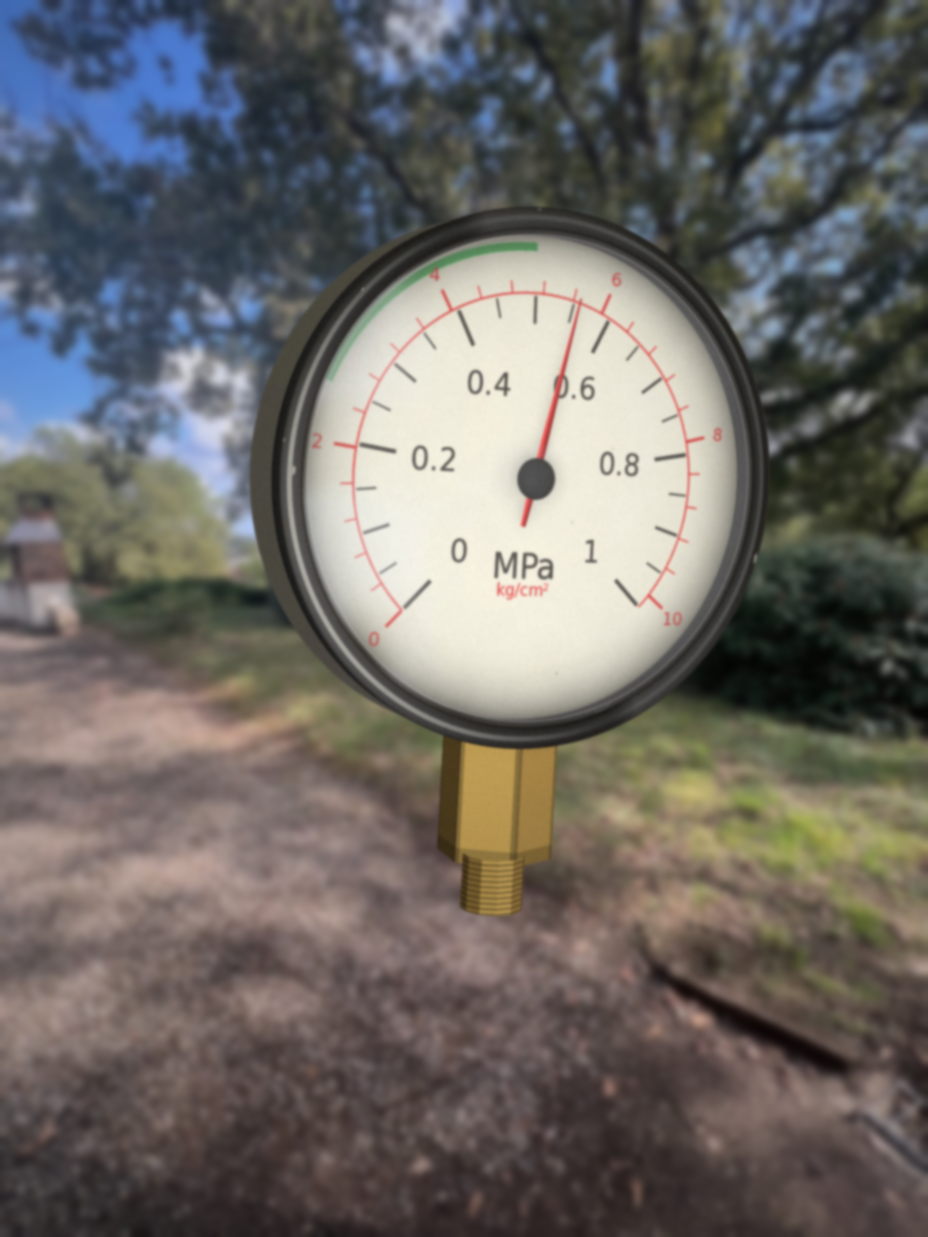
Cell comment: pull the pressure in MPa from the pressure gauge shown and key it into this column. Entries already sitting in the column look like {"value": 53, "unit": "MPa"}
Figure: {"value": 0.55, "unit": "MPa"}
